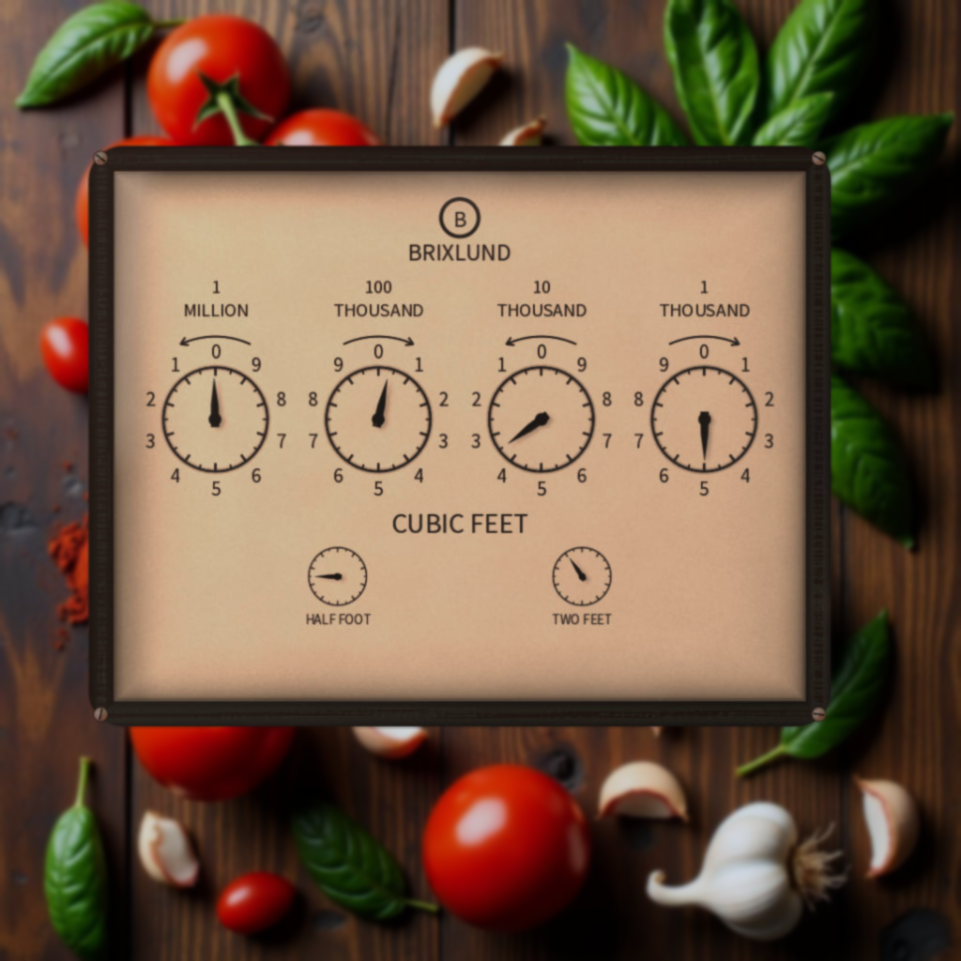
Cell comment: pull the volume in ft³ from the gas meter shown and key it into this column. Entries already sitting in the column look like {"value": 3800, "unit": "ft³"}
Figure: {"value": 3500, "unit": "ft³"}
